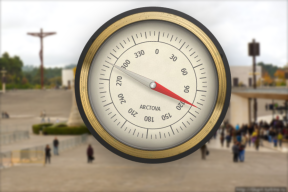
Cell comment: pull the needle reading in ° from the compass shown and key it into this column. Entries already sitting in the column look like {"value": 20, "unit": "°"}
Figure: {"value": 110, "unit": "°"}
